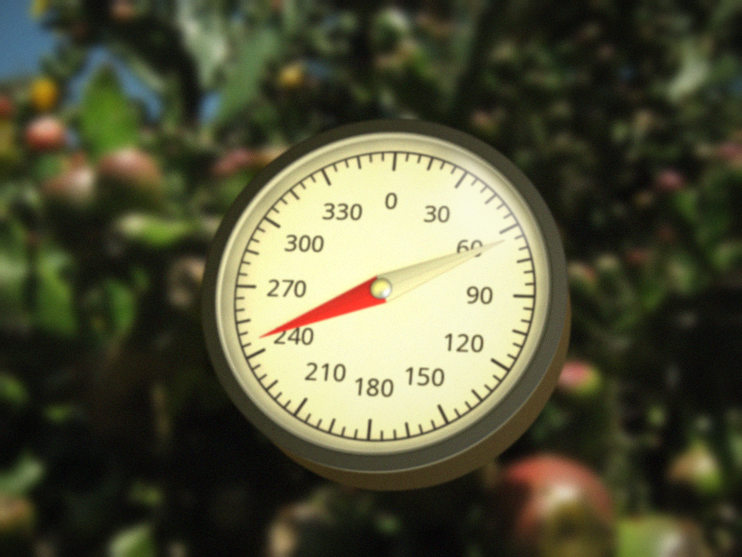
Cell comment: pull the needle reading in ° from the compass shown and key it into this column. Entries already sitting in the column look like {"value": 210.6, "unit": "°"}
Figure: {"value": 245, "unit": "°"}
